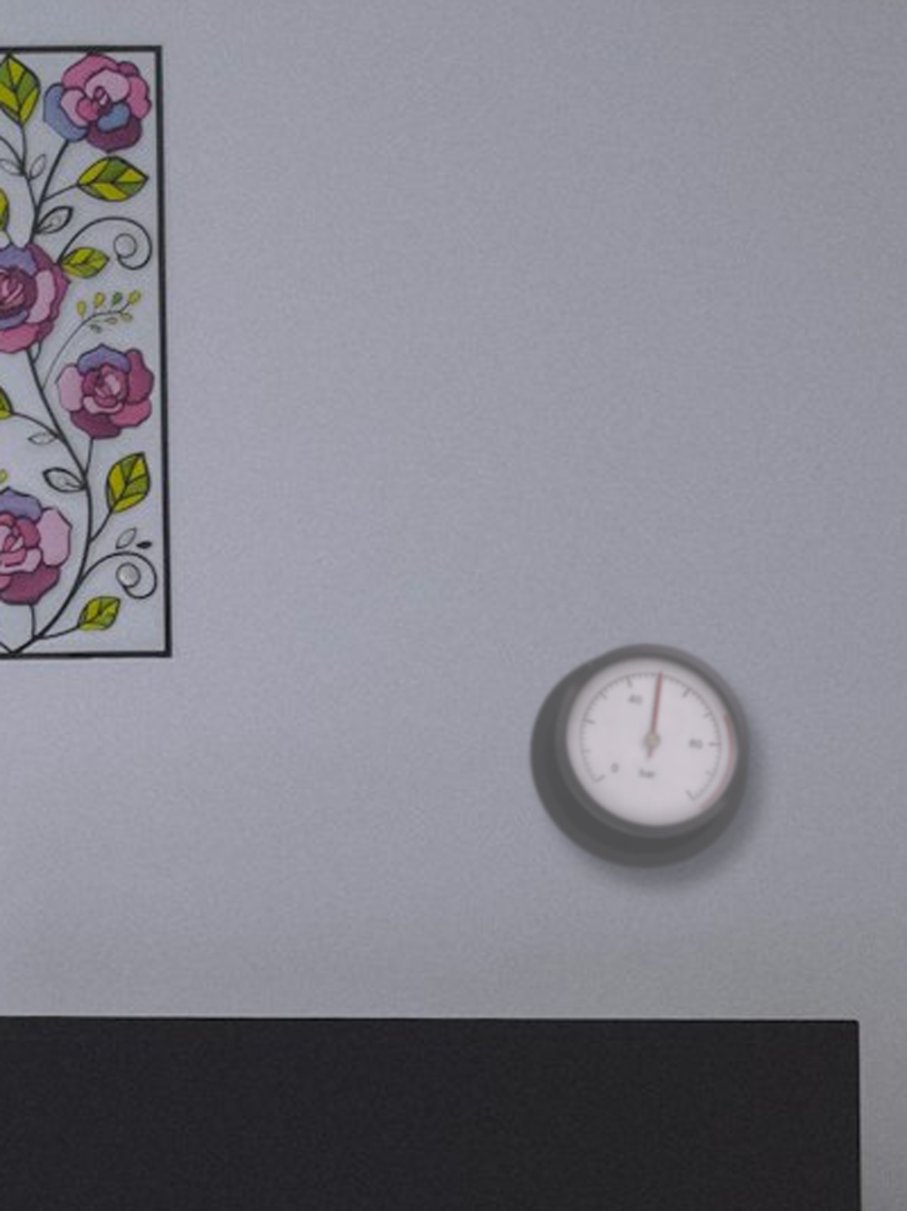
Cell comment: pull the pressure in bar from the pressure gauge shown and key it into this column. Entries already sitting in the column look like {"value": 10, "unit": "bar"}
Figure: {"value": 50, "unit": "bar"}
